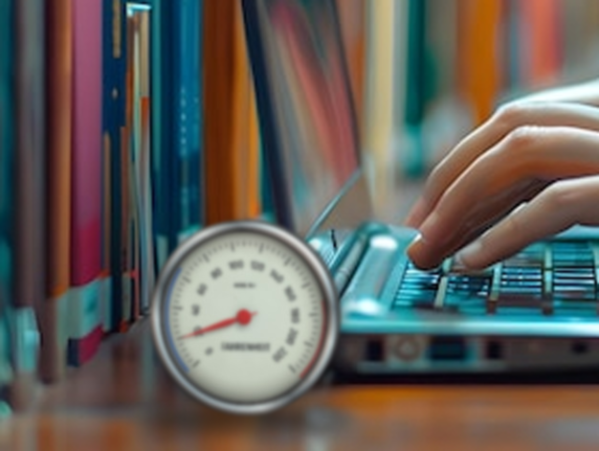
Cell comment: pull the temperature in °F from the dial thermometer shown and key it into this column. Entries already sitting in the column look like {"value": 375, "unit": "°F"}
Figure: {"value": 20, "unit": "°F"}
